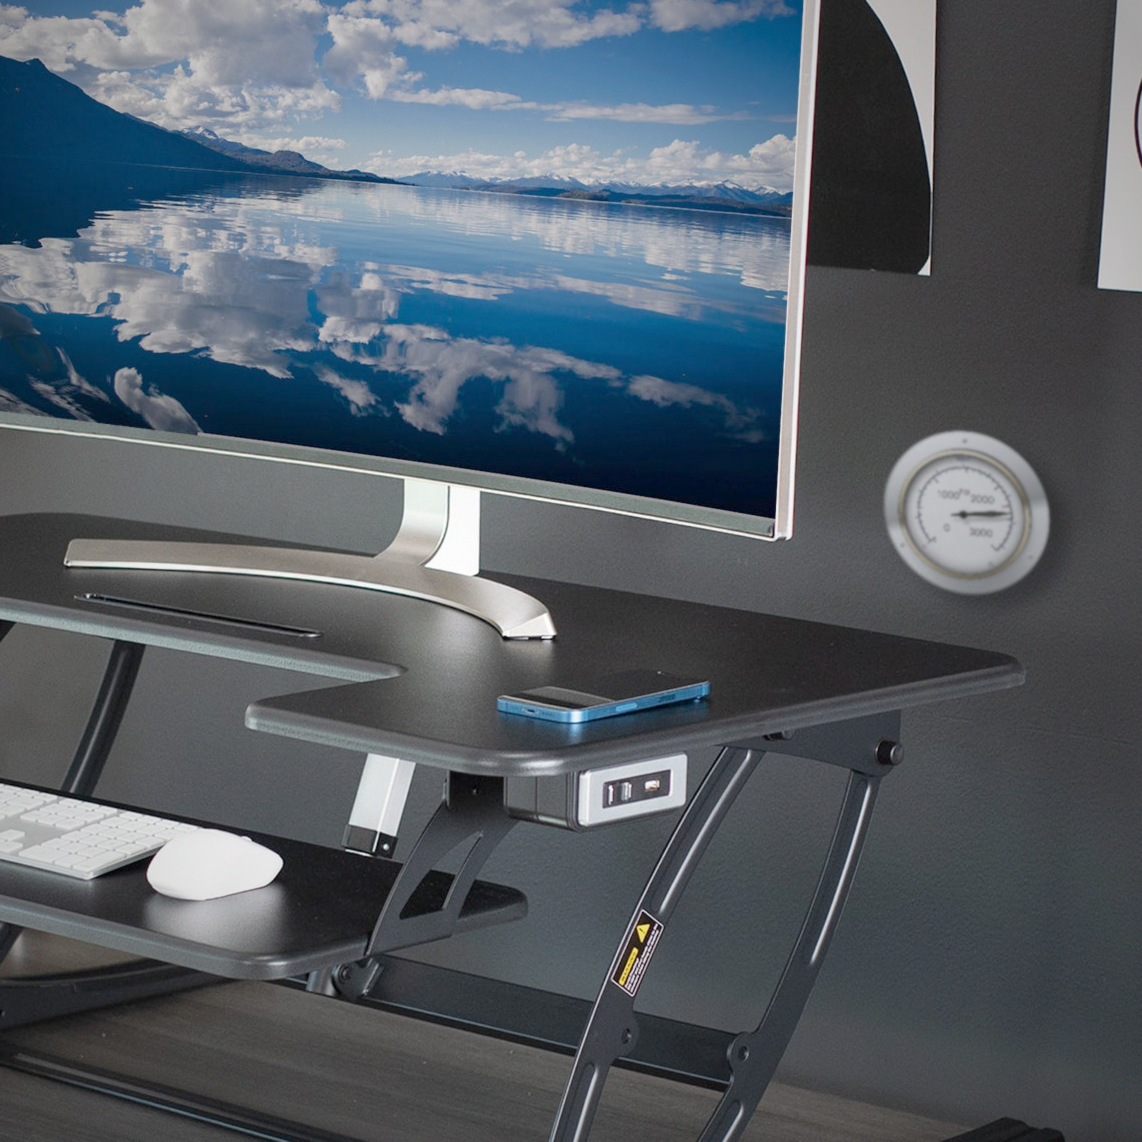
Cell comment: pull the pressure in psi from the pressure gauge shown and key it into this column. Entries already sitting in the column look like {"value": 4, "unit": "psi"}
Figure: {"value": 2400, "unit": "psi"}
